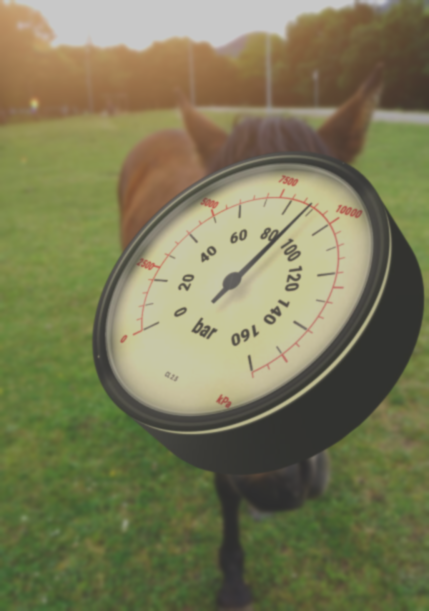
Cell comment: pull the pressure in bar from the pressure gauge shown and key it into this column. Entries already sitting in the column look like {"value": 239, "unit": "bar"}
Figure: {"value": 90, "unit": "bar"}
